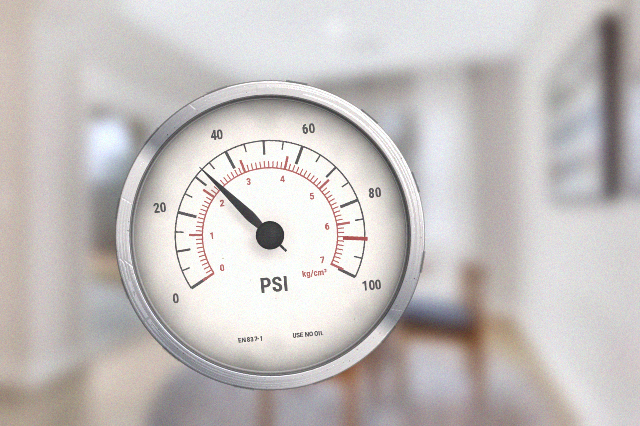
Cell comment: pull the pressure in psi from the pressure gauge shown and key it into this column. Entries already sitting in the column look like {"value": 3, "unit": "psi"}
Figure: {"value": 32.5, "unit": "psi"}
